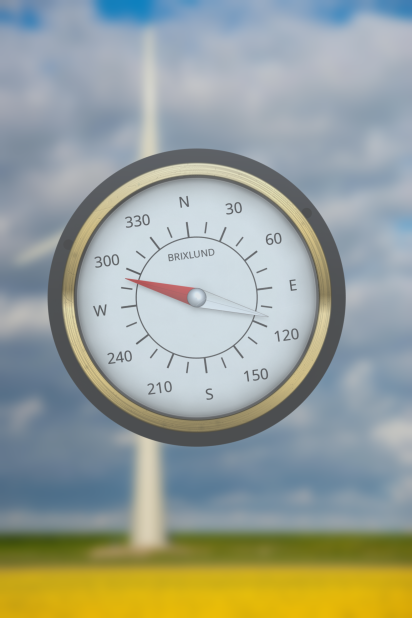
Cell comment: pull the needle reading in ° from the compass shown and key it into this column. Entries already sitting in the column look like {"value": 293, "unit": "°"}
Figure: {"value": 292.5, "unit": "°"}
